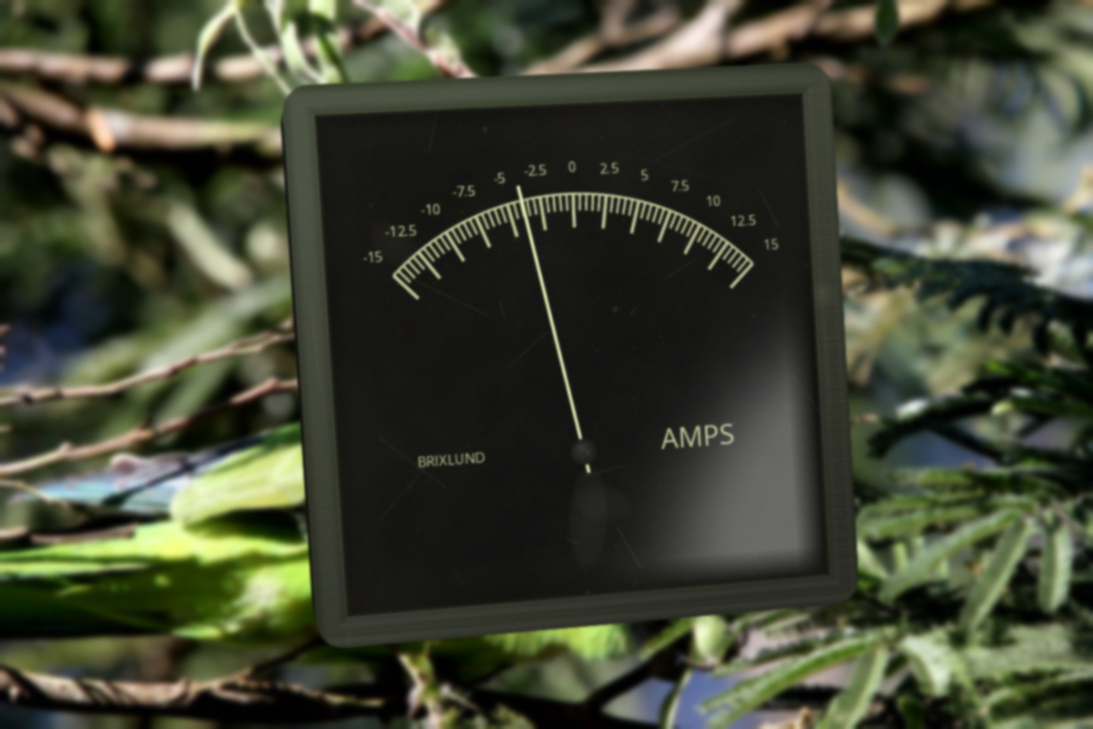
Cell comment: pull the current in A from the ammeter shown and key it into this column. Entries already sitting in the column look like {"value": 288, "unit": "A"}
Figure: {"value": -4, "unit": "A"}
